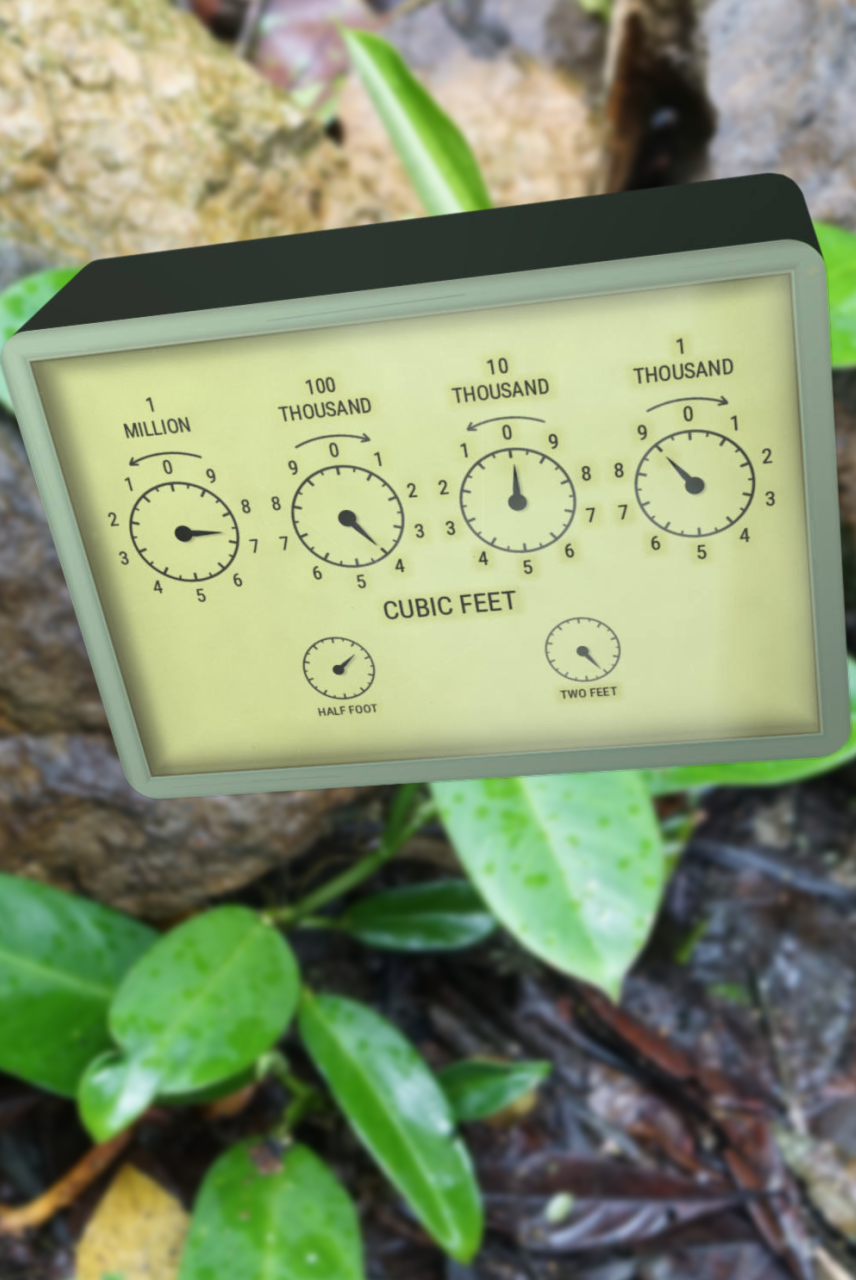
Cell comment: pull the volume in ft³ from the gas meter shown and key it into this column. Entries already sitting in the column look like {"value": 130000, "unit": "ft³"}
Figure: {"value": 739900, "unit": "ft³"}
